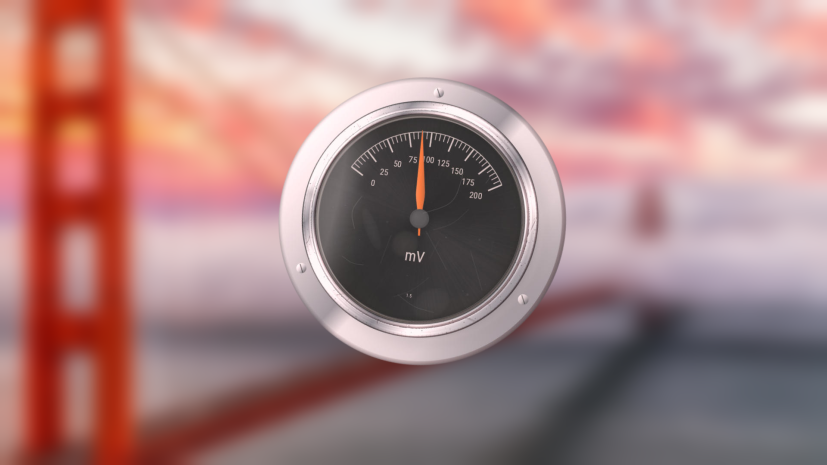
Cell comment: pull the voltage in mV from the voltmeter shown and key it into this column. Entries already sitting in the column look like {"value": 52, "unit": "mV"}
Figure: {"value": 90, "unit": "mV"}
